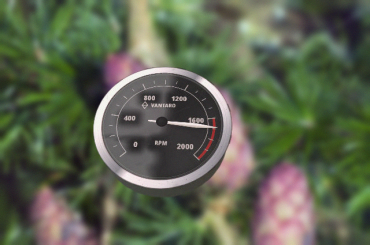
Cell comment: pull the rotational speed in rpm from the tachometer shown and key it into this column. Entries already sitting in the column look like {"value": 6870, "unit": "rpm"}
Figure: {"value": 1700, "unit": "rpm"}
